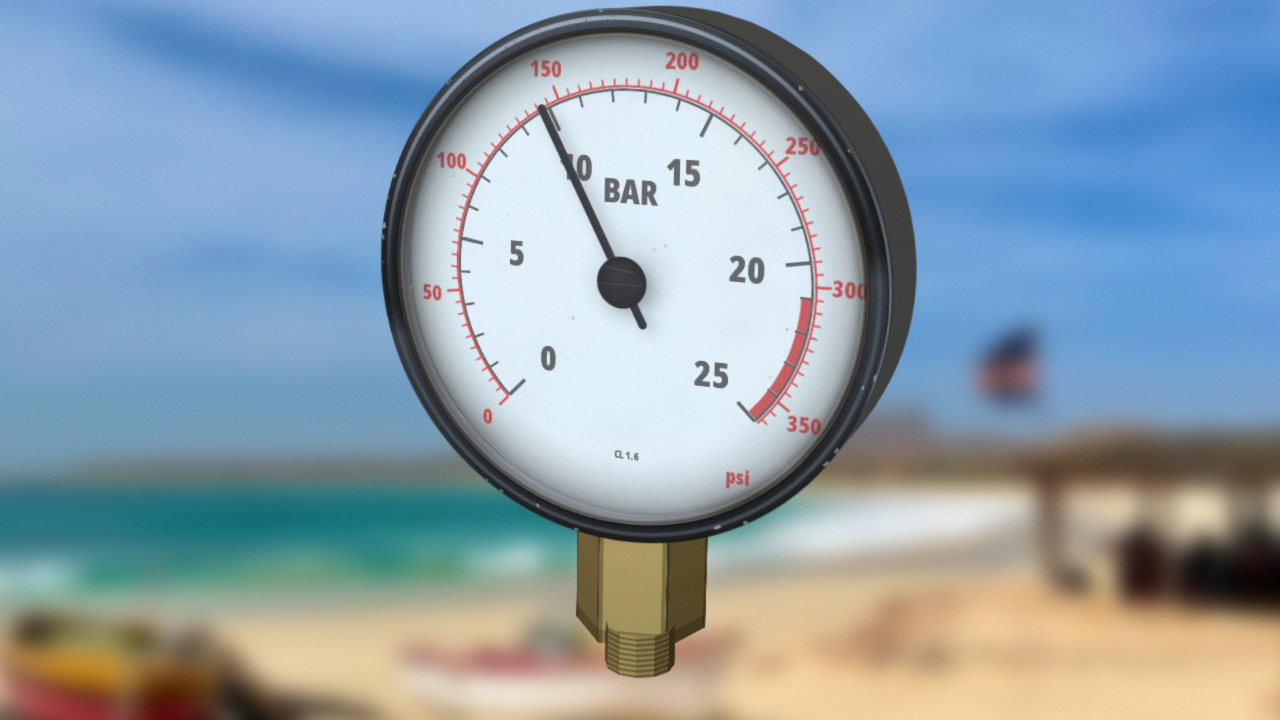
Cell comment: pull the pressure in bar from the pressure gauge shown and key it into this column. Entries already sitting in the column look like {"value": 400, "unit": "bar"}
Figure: {"value": 10, "unit": "bar"}
